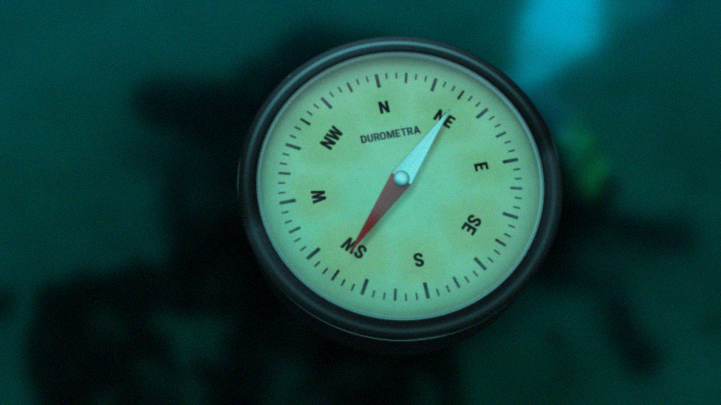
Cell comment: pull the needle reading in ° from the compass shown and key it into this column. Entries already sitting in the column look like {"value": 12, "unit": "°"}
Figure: {"value": 225, "unit": "°"}
